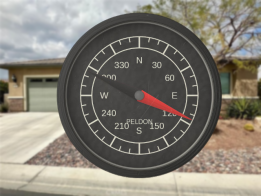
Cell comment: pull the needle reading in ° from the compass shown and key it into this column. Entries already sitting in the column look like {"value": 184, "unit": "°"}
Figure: {"value": 115, "unit": "°"}
